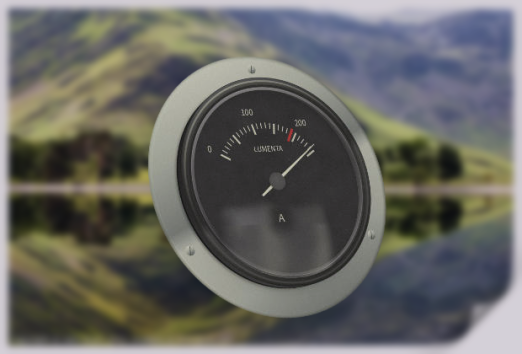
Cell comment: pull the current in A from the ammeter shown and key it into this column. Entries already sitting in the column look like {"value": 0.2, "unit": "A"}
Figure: {"value": 240, "unit": "A"}
